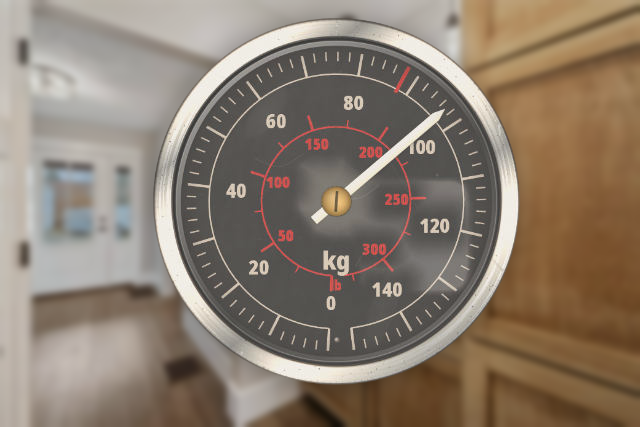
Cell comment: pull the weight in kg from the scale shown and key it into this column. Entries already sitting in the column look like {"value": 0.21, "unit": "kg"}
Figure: {"value": 97, "unit": "kg"}
